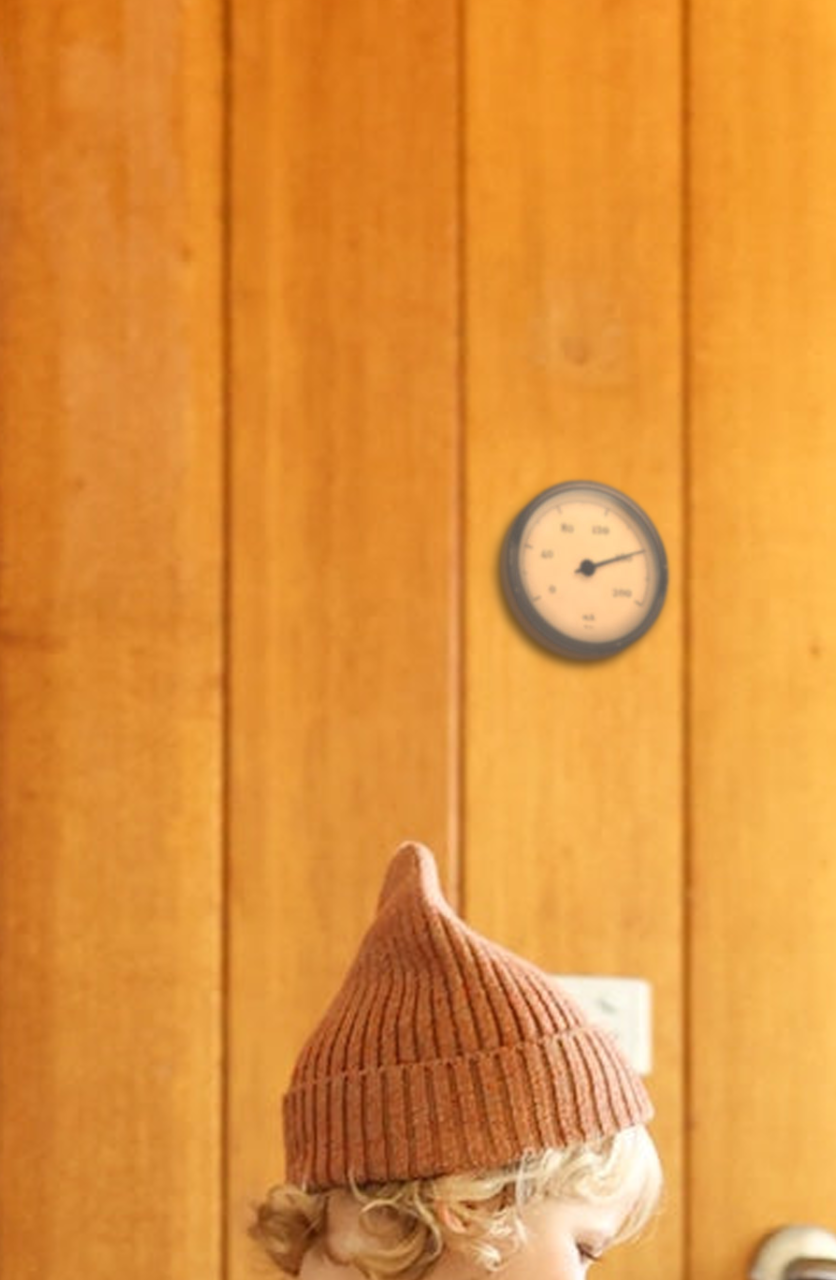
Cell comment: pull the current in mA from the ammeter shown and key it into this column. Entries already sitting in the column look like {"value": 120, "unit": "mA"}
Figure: {"value": 160, "unit": "mA"}
